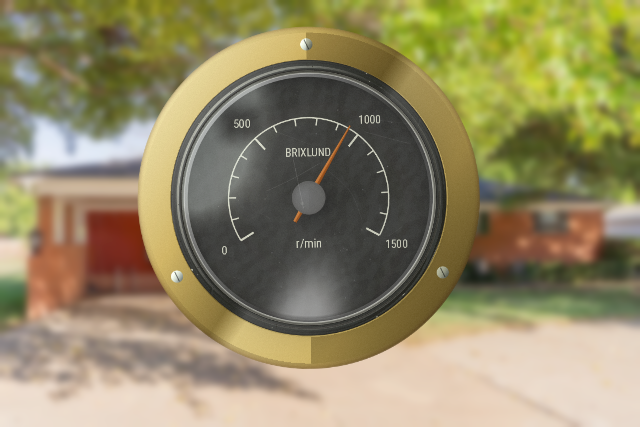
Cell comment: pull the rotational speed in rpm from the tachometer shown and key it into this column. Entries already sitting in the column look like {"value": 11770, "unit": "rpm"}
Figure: {"value": 950, "unit": "rpm"}
